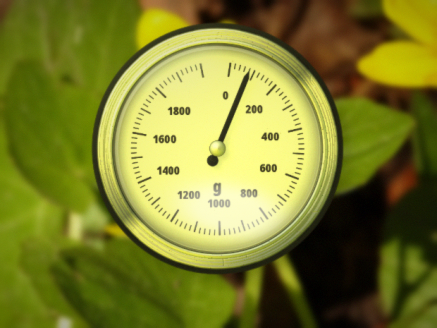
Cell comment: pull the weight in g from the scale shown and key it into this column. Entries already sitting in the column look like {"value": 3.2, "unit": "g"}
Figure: {"value": 80, "unit": "g"}
